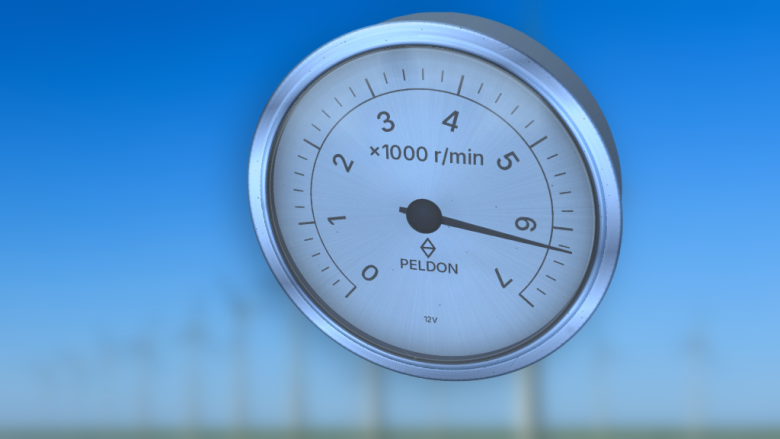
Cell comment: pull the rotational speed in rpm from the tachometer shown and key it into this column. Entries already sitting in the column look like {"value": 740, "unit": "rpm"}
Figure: {"value": 6200, "unit": "rpm"}
